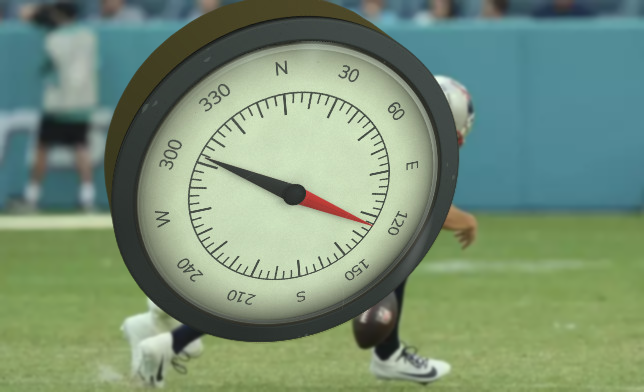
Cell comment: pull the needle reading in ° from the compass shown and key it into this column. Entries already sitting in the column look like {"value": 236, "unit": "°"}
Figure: {"value": 125, "unit": "°"}
